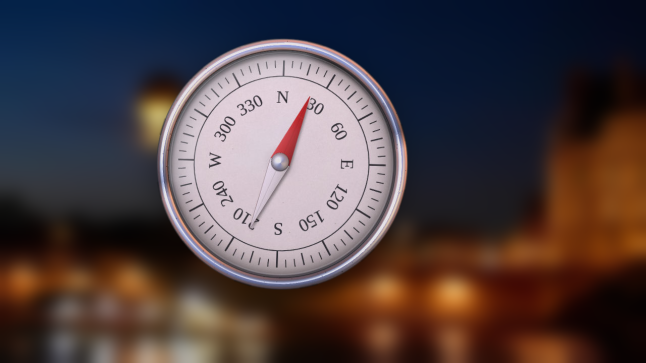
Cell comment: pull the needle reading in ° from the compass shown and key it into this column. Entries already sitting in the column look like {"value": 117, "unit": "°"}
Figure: {"value": 22.5, "unit": "°"}
